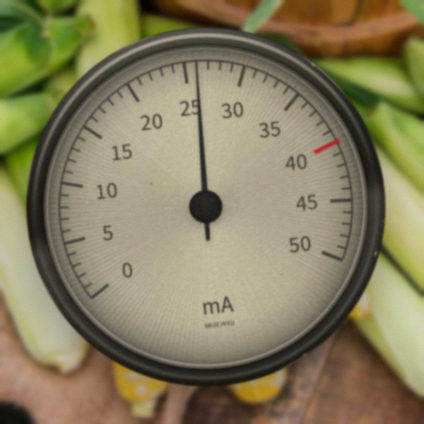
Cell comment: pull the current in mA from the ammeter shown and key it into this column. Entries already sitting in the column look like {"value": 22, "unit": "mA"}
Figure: {"value": 26, "unit": "mA"}
